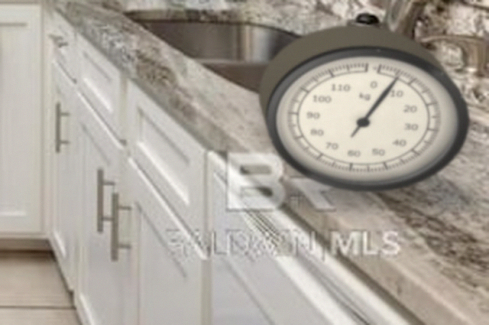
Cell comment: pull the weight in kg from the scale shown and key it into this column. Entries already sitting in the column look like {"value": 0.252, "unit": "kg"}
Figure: {"value": 5, "unit": "kg"}
